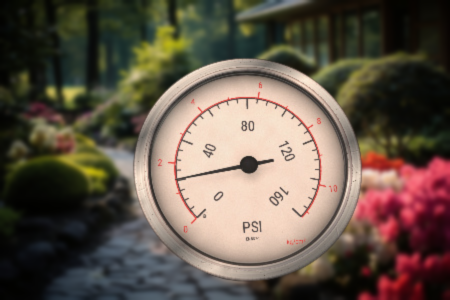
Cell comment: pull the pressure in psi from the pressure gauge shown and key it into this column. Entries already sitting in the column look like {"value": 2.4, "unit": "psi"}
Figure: {"value": 20, "unit": "psi"}
